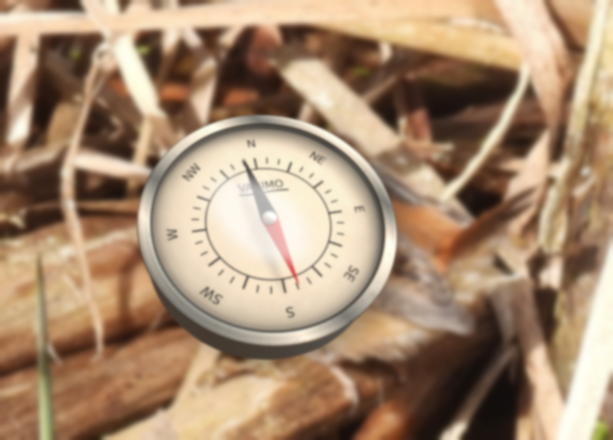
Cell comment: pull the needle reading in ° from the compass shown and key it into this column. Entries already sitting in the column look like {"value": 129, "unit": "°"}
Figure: {"value": 170, "unit": "°"}
